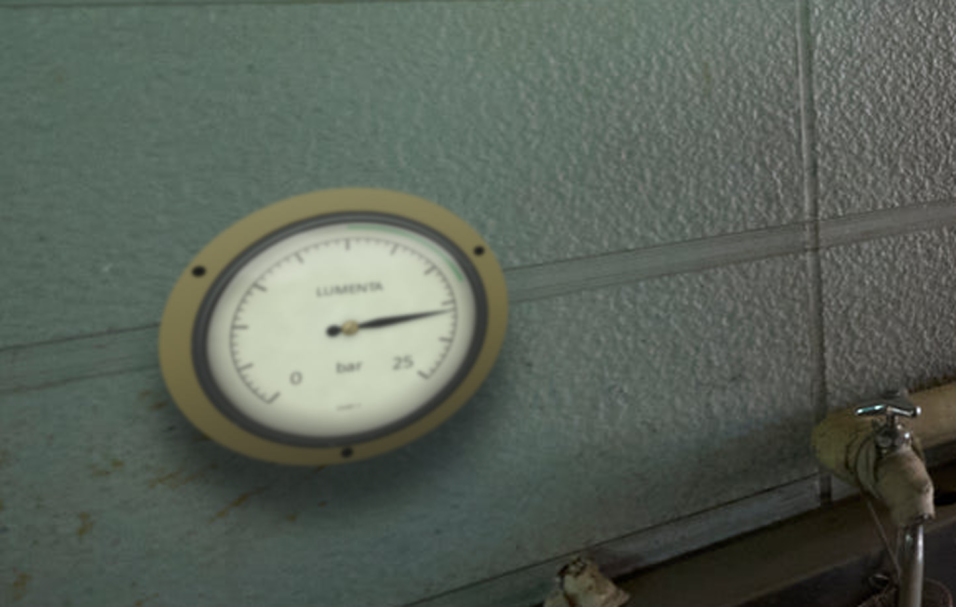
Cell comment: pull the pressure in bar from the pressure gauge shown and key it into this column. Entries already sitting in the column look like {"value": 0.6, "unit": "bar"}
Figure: {"value": 20.5, "unit": "bar"}
